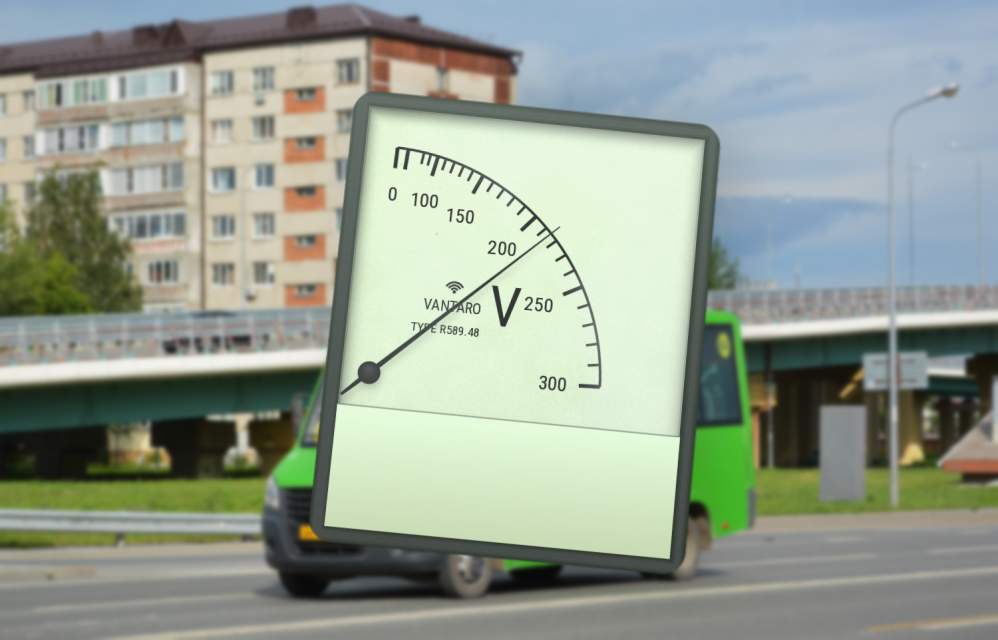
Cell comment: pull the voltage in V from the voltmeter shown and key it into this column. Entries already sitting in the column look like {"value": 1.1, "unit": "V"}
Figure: {"value": 215, "unit": "V"}
